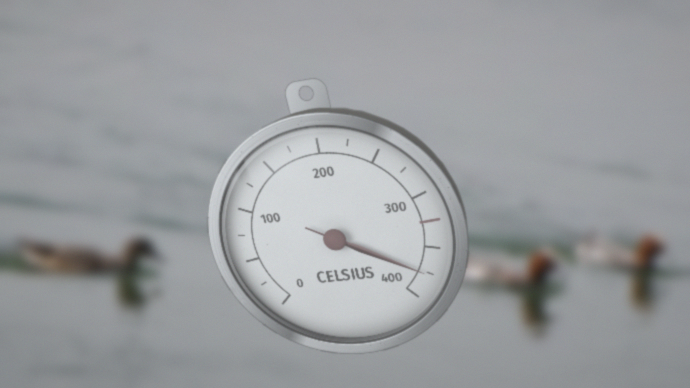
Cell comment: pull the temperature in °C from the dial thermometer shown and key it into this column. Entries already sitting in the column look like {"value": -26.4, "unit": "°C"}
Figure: {"value": 375, "unit": "°C"}
